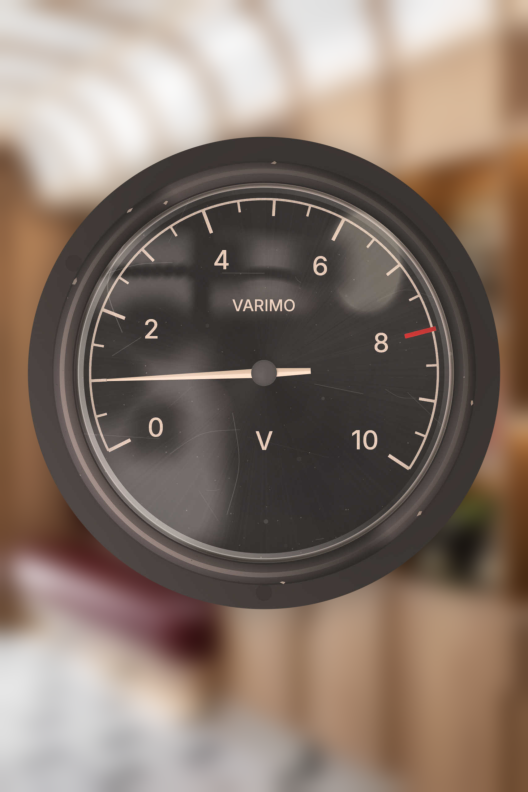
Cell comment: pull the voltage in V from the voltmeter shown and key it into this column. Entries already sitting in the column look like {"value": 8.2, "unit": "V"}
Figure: {"value": 1, "unit": "V"}
